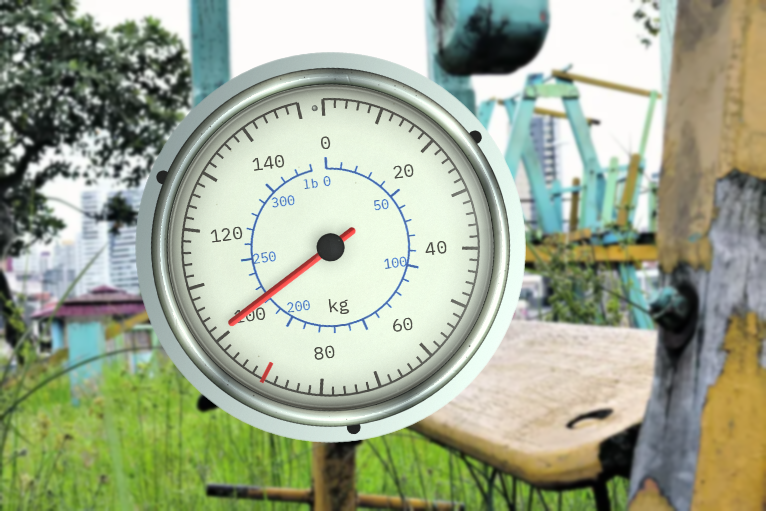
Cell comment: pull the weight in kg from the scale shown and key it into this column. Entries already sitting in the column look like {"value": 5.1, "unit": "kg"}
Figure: {"value": 101, "unit": "kg"}
